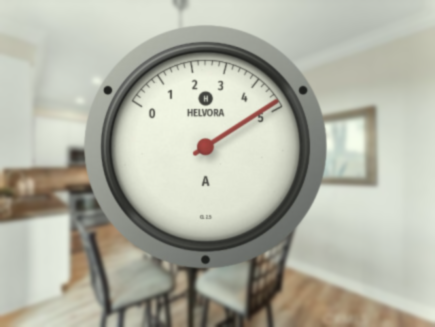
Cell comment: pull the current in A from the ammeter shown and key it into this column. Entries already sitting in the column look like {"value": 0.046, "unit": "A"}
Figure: {"value": 4.8, "unit": "A"}
